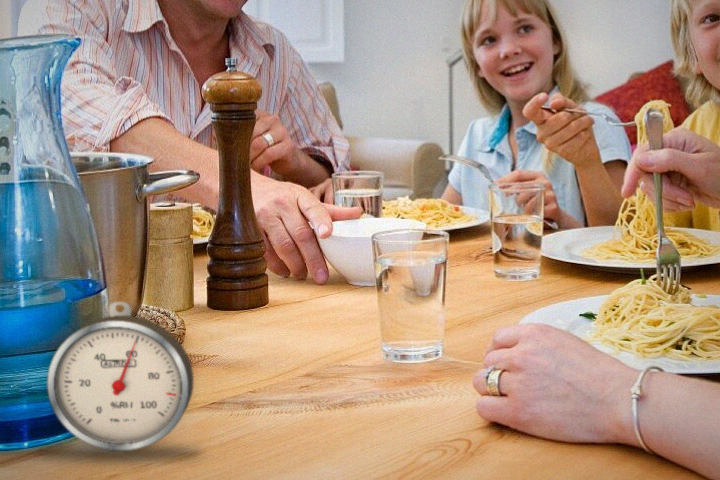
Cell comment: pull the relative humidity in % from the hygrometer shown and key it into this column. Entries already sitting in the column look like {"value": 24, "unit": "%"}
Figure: {"value": 60, "unit": "%"}
